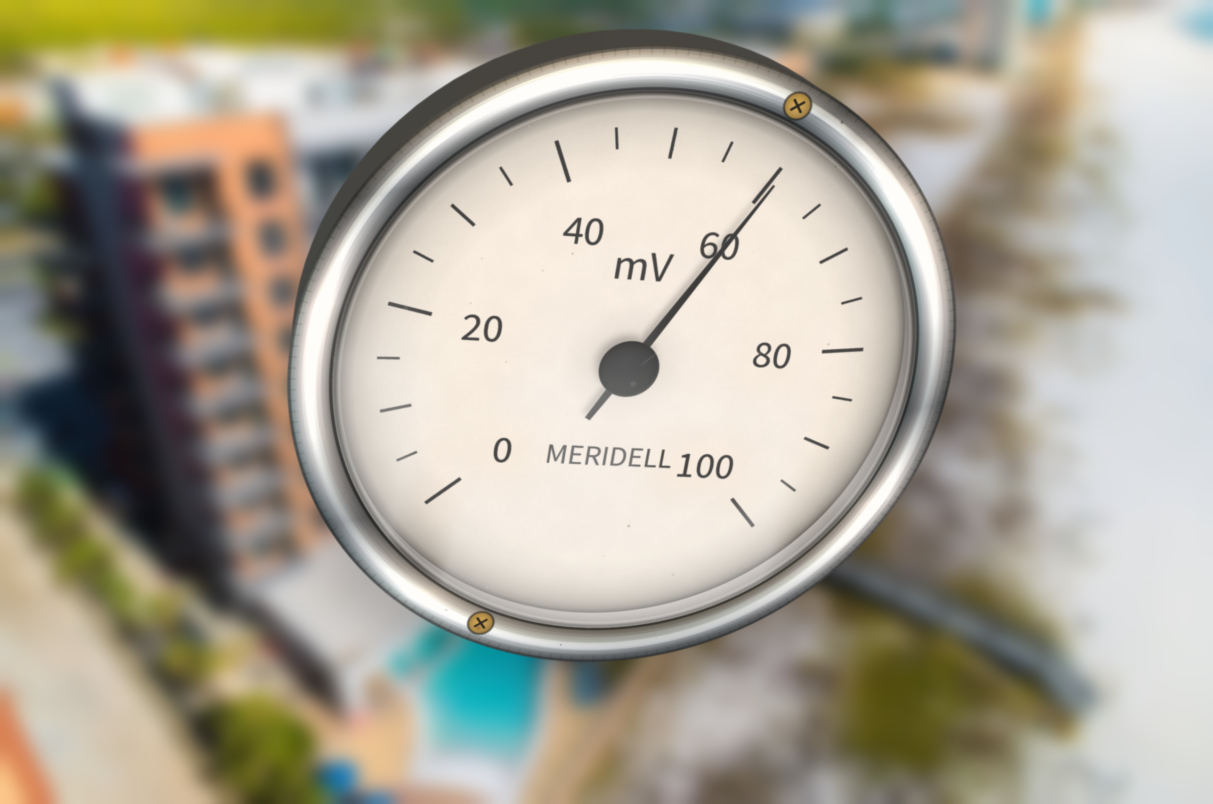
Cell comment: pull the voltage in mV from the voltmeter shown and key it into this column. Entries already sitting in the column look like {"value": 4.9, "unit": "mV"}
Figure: {"value": 60, "unit": "mV"}
